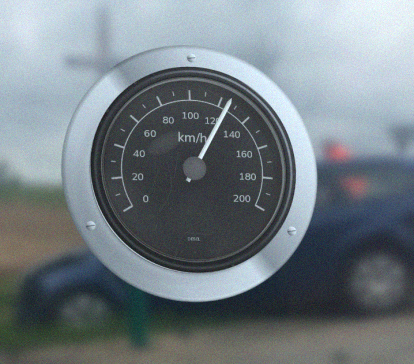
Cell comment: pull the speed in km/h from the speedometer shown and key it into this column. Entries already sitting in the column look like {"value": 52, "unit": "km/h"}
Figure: {"value": 125, "unit": "km/h"}
